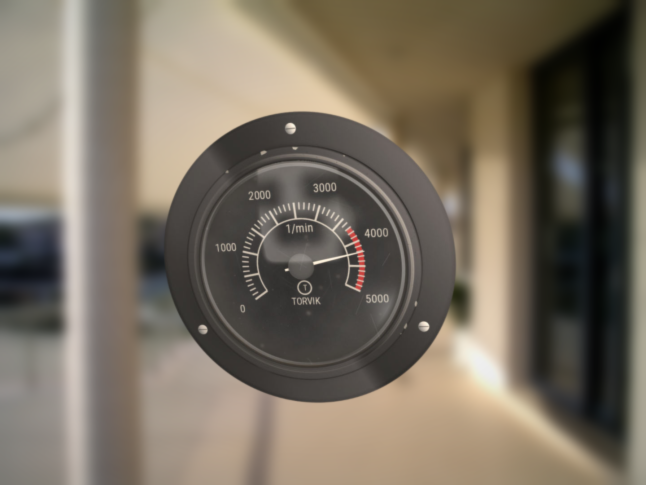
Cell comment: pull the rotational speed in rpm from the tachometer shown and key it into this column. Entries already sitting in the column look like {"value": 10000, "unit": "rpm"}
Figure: {"value": 4200, "unit": "rpm"}
